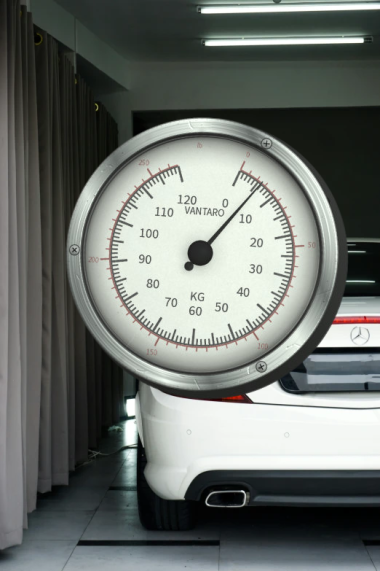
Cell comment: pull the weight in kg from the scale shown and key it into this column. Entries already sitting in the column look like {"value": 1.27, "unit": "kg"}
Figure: {"value": 6, "unit": "kg"}
